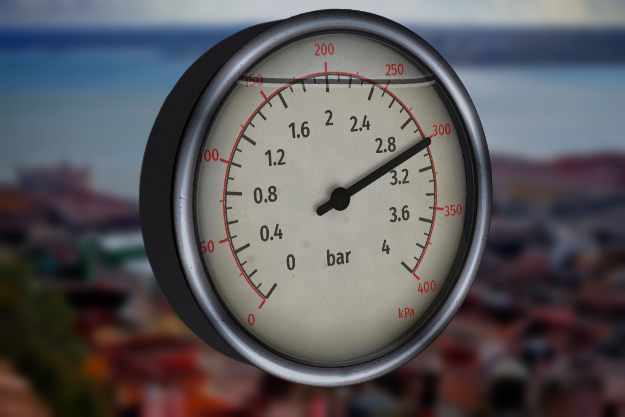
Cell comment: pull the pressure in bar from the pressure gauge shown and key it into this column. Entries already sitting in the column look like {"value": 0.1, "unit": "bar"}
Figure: {"value": 3, "unit": "bar"}
